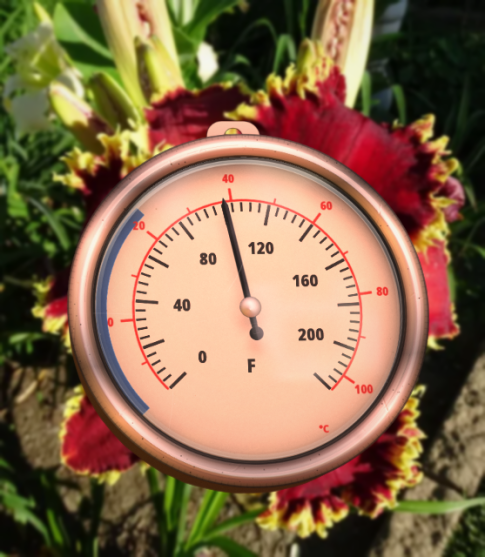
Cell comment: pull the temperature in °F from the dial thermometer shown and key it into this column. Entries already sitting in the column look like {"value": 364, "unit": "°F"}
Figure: {"value": 100, "unit": "°F"}
